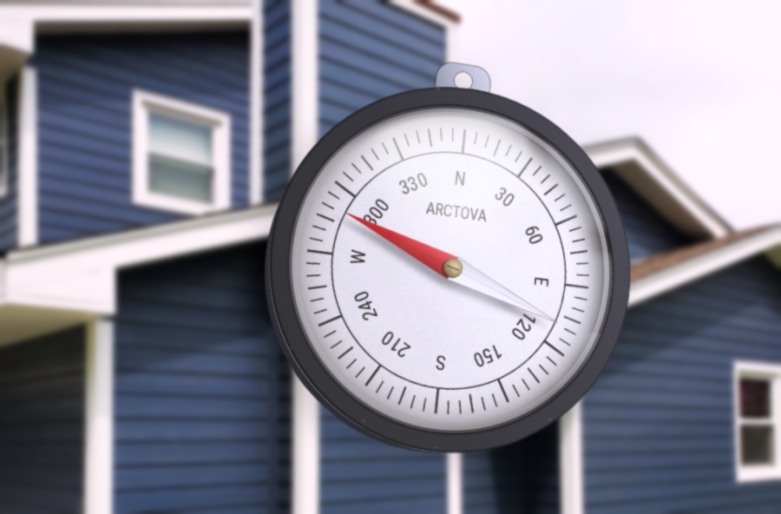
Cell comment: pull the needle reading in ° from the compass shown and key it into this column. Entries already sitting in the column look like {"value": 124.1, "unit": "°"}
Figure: {"value": 290, "unit": "°"}
